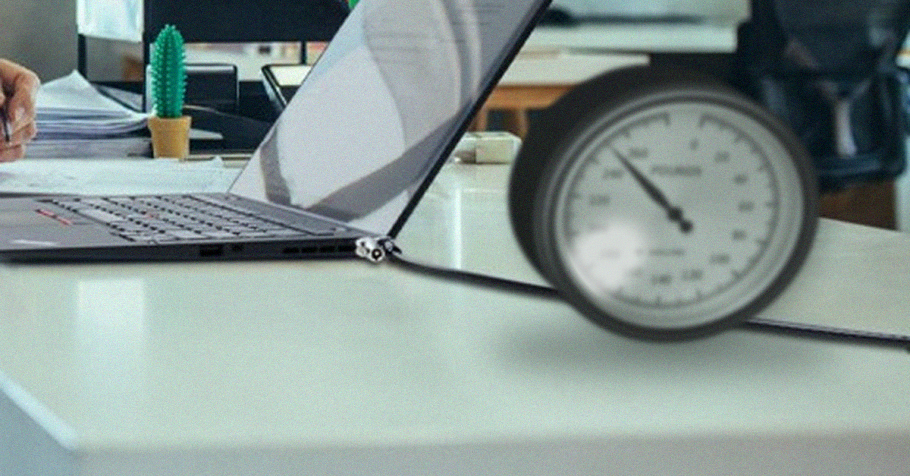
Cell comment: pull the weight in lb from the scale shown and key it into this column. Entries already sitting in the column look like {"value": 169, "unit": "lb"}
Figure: {"value": 250, "unit": "lb"}
